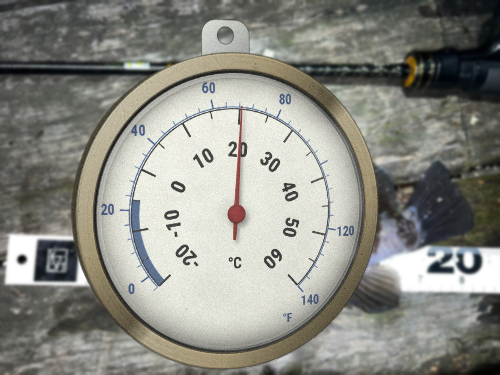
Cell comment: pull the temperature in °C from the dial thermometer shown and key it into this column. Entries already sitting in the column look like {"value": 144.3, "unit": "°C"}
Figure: {"value": 20, "unit": "°C"}
